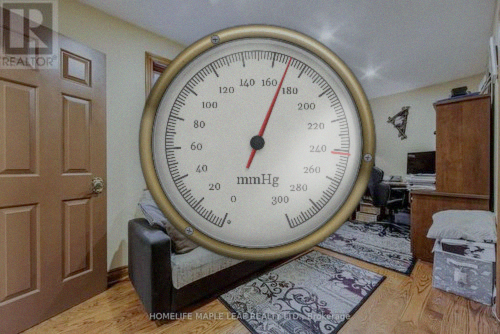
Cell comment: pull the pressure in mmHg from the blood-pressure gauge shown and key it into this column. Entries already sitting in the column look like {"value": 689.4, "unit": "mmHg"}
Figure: {"value": 170, "unit": "mmHg"}
